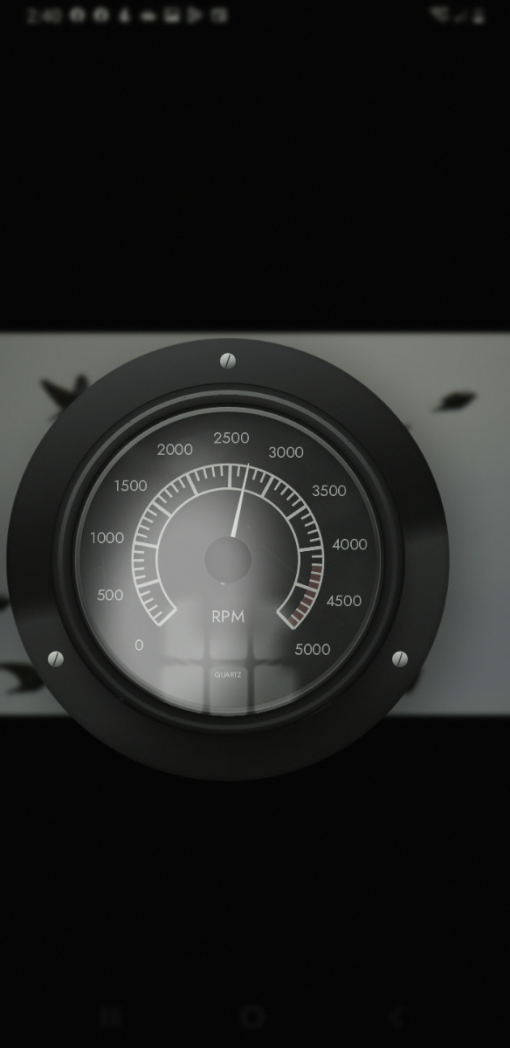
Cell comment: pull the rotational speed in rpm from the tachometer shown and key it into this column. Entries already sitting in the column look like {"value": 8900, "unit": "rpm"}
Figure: {"value": 2700, "unit": "rpm"}
